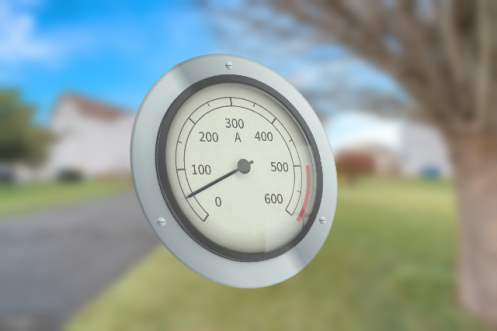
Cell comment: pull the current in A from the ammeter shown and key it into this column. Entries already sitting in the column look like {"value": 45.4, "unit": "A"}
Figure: {"value": 50, "unit": "A"}
